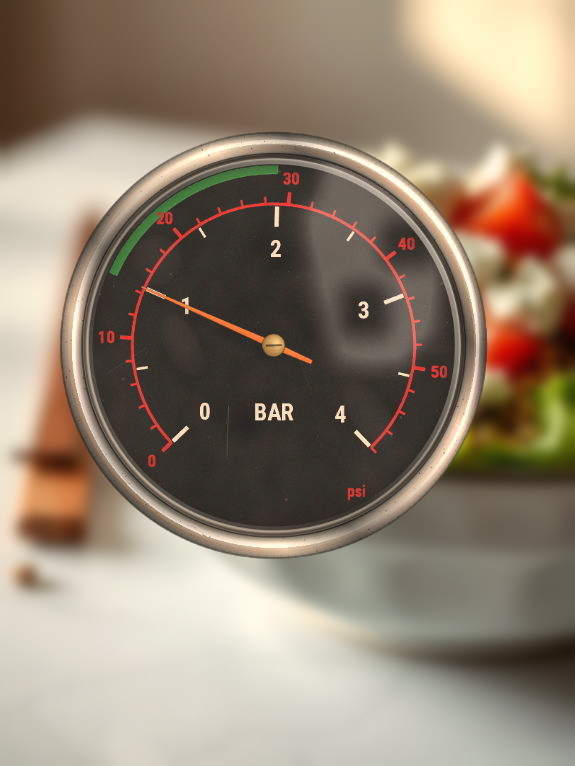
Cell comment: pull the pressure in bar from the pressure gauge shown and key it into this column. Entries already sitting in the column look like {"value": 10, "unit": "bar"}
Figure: {"value": 1, "unit": "bar"}
